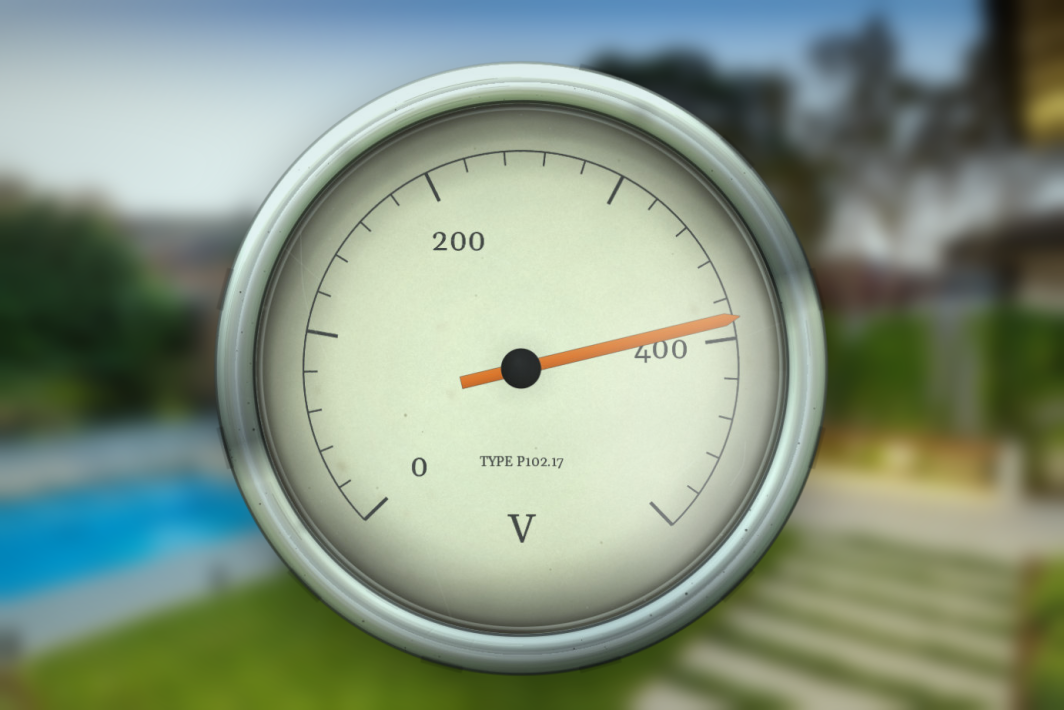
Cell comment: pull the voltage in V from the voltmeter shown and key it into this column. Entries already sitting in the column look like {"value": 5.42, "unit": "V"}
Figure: {"value": 390, "unit": "V"}
